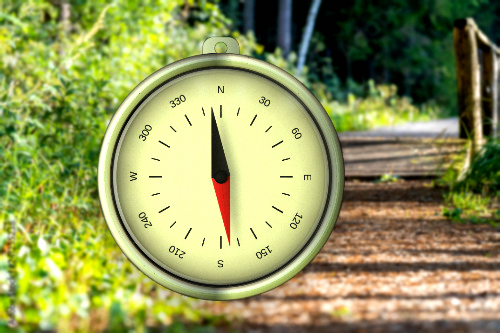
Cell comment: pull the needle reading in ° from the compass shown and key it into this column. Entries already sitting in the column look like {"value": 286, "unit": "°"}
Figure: {"value": 172.5, "unit": "°"}
